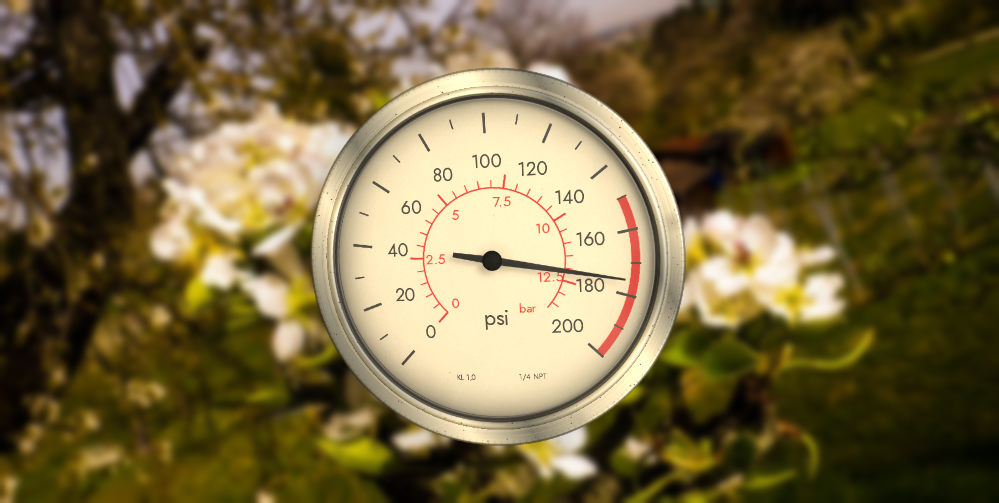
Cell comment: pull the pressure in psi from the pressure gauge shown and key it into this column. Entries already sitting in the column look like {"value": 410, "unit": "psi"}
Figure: {"value": 175, "unit": "psi"}
